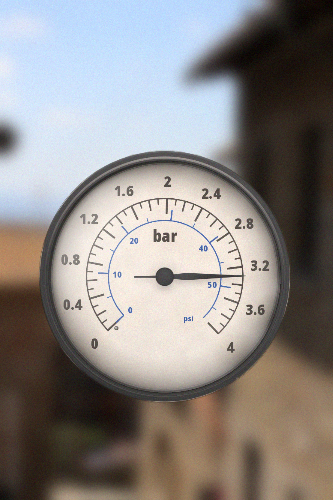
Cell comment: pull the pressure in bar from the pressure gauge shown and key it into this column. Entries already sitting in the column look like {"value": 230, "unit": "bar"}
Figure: {"value": 3.3, "unit": "bar"}
